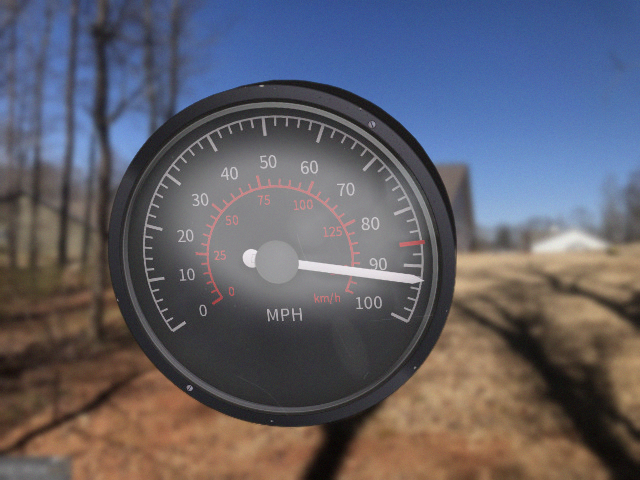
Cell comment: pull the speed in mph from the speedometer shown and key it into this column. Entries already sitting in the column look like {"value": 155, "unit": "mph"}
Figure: {"value": 92, "unit": "mph"}
